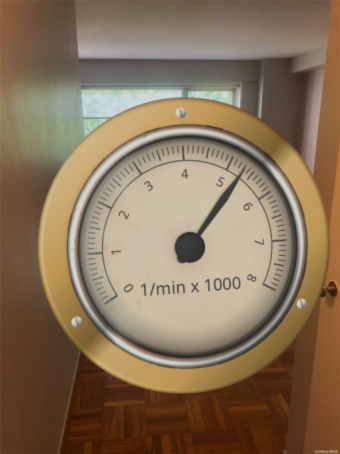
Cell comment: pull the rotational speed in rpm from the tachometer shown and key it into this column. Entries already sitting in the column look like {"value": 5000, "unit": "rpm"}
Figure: {"value": 5300, "unit": "rpm"}
